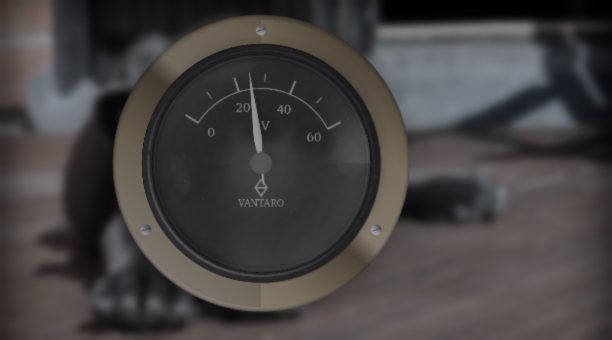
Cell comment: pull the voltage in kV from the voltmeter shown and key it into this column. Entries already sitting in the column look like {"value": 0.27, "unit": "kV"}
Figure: {"value": 25, "unit": "kV"}
